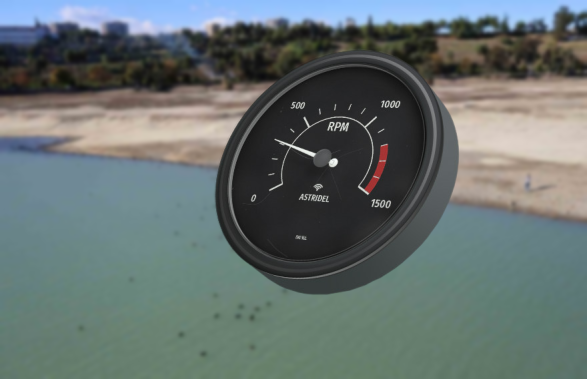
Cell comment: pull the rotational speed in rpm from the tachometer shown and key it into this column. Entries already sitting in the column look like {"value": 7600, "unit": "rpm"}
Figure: {"value": 300, "unit": "rpm"}
